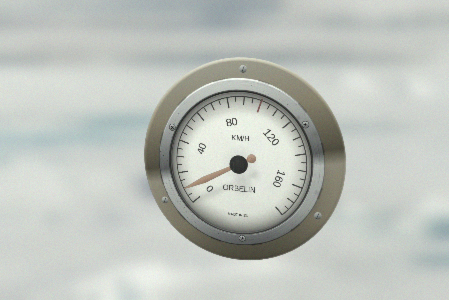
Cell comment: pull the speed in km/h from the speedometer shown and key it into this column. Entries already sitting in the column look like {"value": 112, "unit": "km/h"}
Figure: {"value": 10, "unit": "km/h"}
